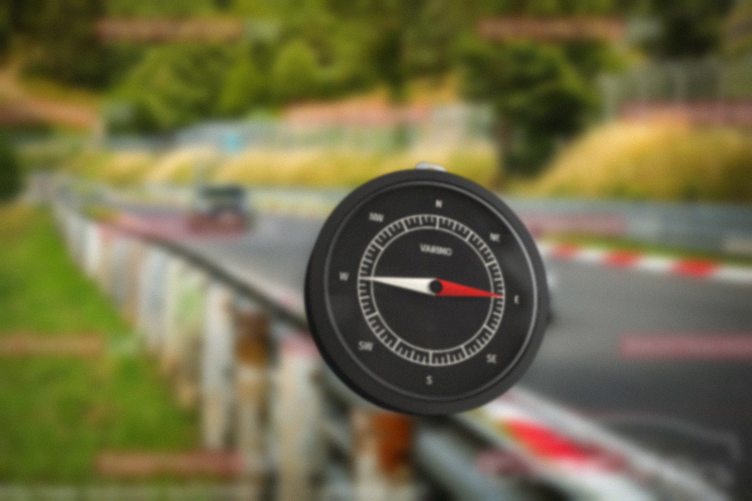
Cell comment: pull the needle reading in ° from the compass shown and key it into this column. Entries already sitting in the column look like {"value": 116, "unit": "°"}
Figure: {"value": 90, "unit": "°"}
